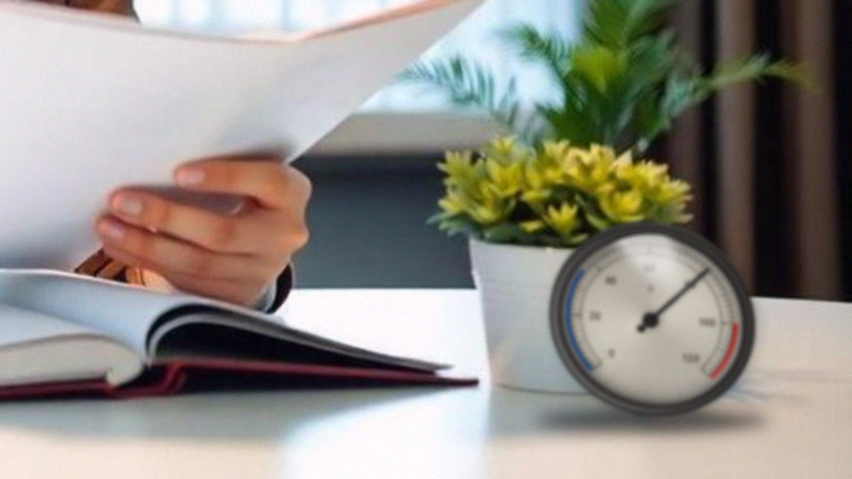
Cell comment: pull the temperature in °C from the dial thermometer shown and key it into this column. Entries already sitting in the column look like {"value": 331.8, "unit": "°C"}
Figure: {"value": 80, "unit": "°C"}
